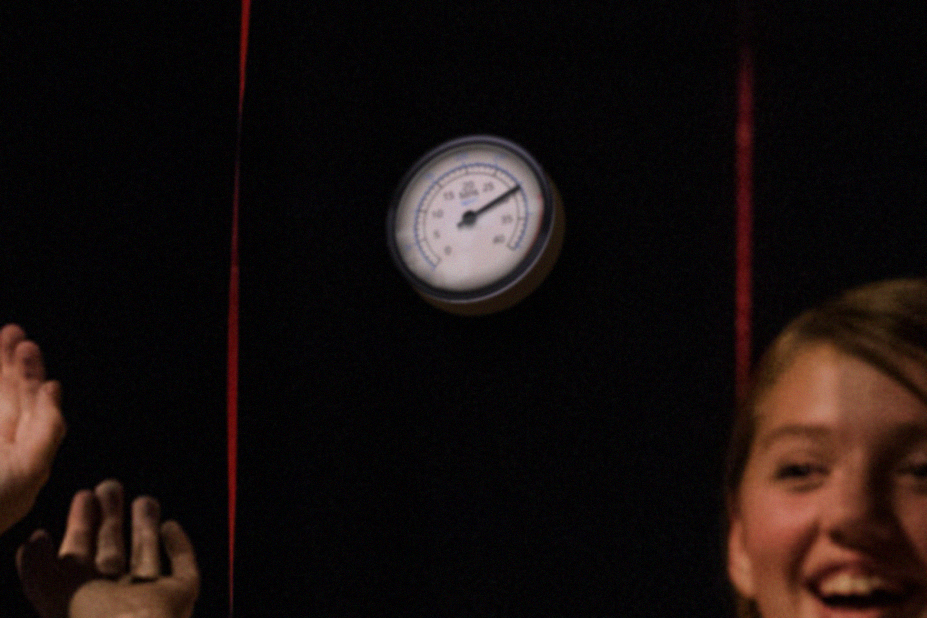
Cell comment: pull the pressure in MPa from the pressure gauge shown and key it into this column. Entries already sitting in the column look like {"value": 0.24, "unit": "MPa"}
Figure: {"value": 30, "unit": "MPa"}
